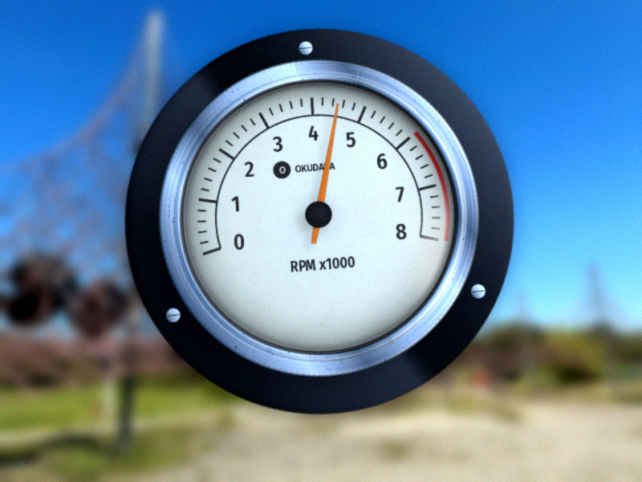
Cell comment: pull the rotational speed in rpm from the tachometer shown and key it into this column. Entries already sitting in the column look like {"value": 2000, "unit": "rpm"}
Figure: {"value": 4500, "unit": "rpm"}
